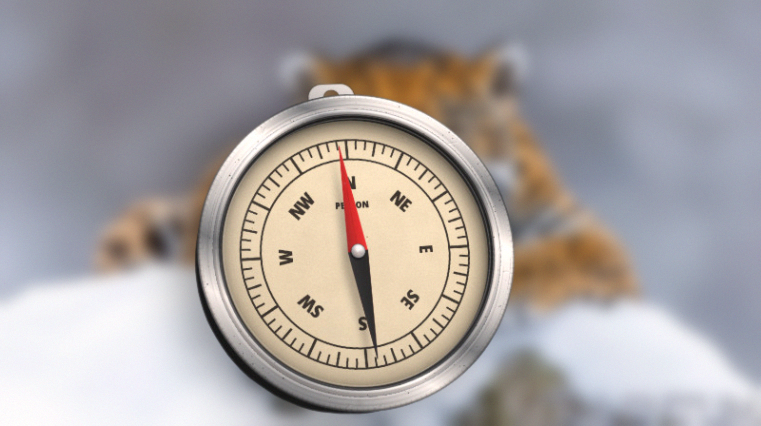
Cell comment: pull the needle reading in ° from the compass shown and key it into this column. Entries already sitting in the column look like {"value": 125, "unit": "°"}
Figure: {"value": 355, "unit": "°"}
